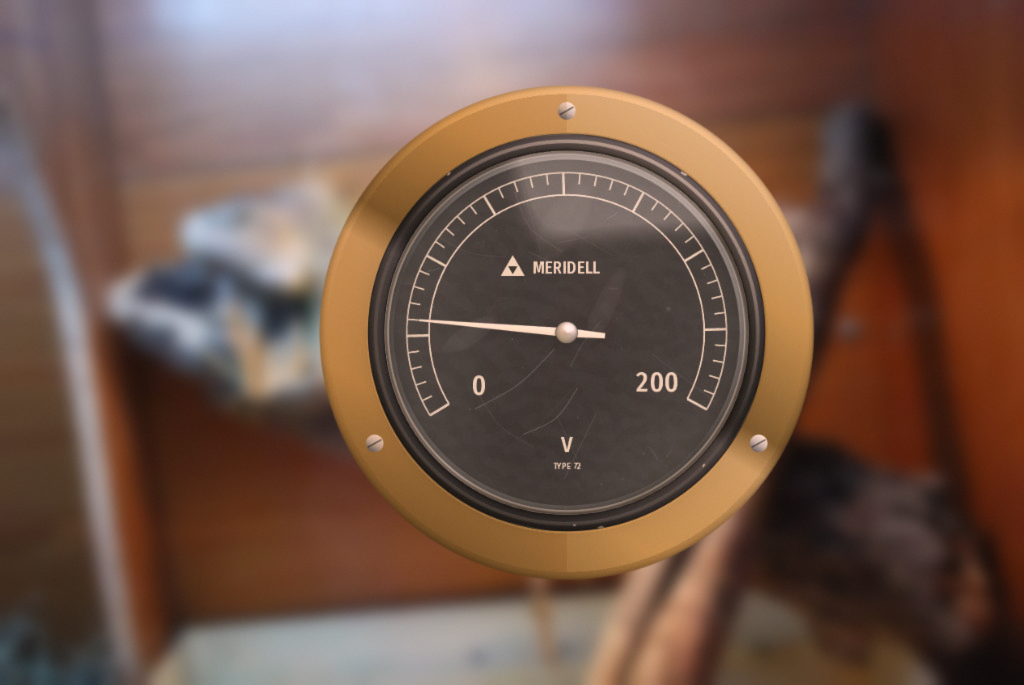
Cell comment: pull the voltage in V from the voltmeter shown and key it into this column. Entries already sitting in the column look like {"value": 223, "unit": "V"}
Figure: {"value": 30, "unit": "V"}
